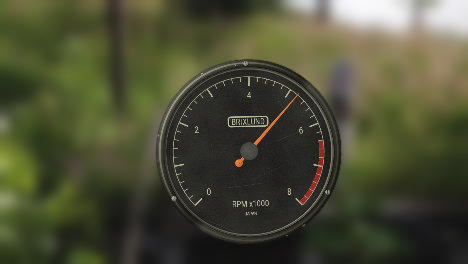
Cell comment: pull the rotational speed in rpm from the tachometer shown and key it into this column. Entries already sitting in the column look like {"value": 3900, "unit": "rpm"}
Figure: {"value": 5200, "unit": "rpm"}
